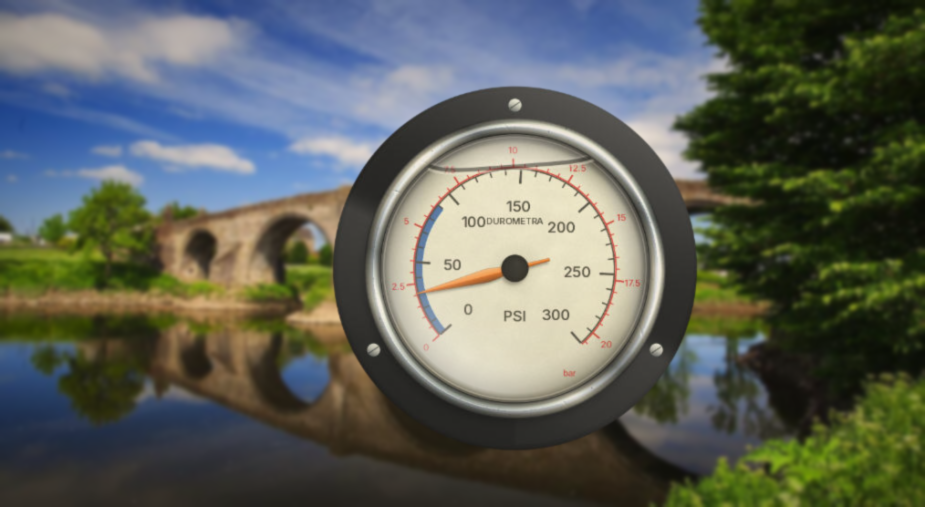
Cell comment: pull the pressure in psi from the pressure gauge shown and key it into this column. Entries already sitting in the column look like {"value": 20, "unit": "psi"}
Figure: {"value": 30, "unit": "psi"}
